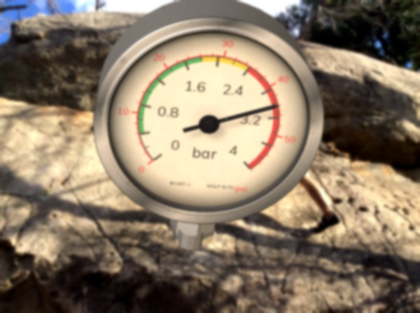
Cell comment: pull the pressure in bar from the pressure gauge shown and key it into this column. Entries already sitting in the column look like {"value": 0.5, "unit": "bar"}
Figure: {"value": 3, "unit": "bar"}
